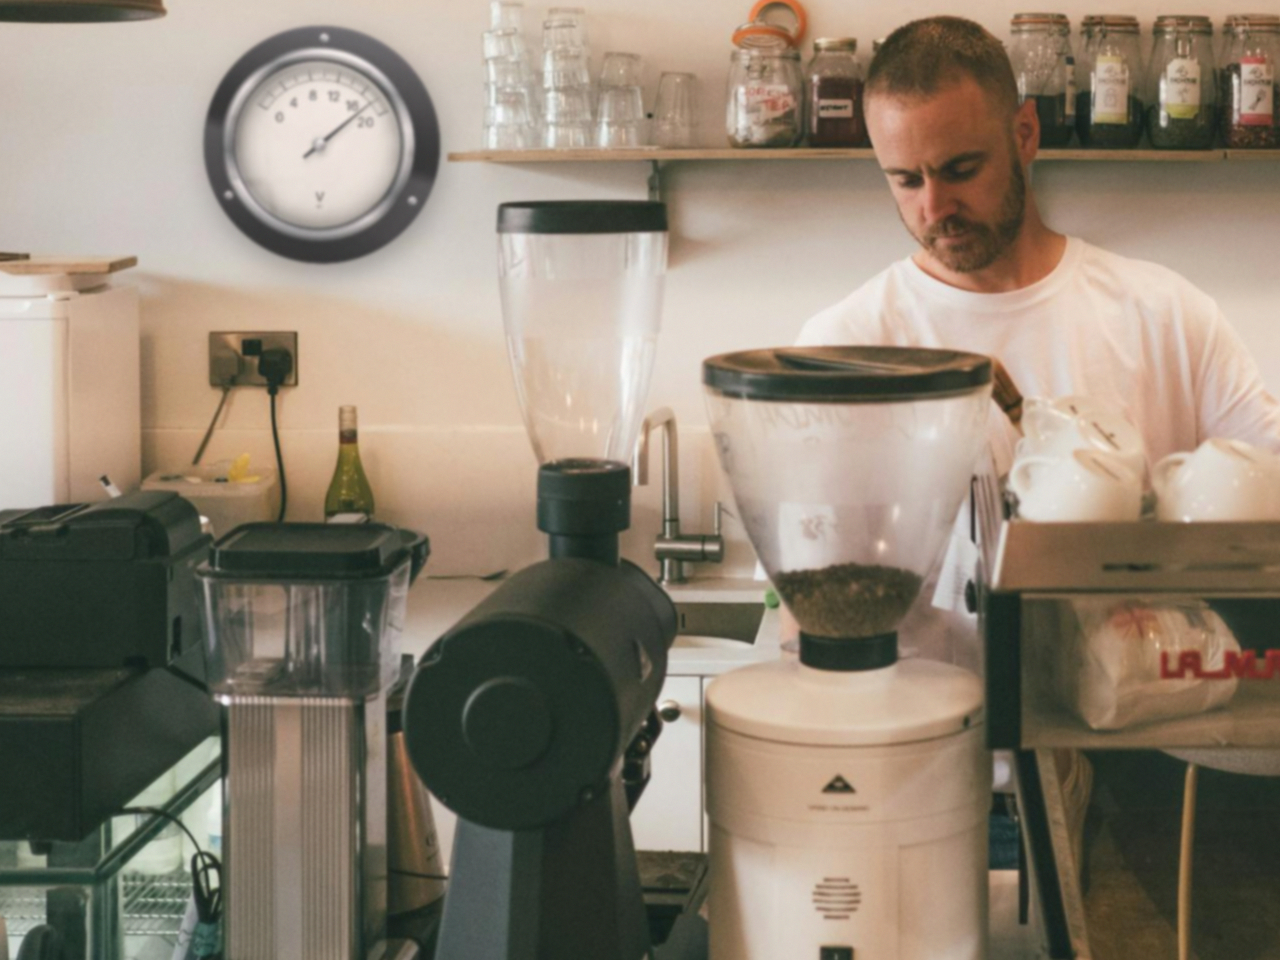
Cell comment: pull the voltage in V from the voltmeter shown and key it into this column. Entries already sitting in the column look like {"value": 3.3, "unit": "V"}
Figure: {"value": 18, "unit": "V"}
